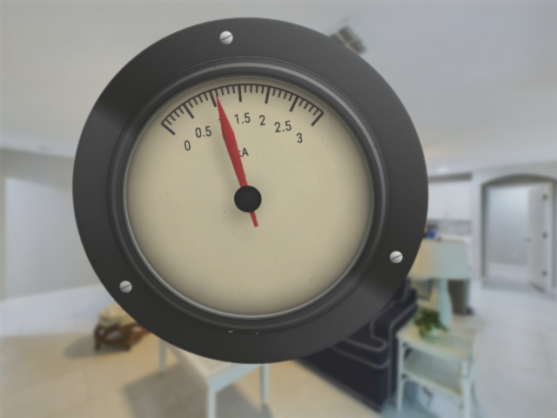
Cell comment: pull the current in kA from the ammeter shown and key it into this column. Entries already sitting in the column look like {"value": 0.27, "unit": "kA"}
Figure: {"value": 1.1, "unit": "kA"}
